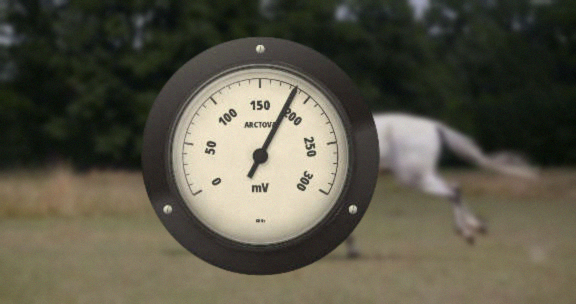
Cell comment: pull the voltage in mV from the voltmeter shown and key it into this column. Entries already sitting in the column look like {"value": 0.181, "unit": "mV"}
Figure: {"value": 185, "unit": "mV"}
